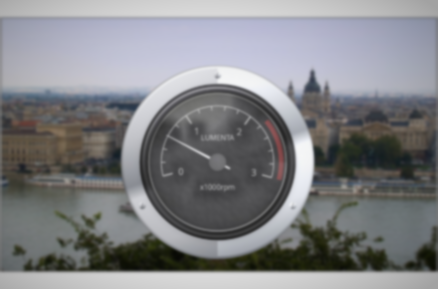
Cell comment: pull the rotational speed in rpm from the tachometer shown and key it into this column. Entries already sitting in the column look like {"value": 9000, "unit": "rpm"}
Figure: {"value": 600, "unit": "rpm"}
